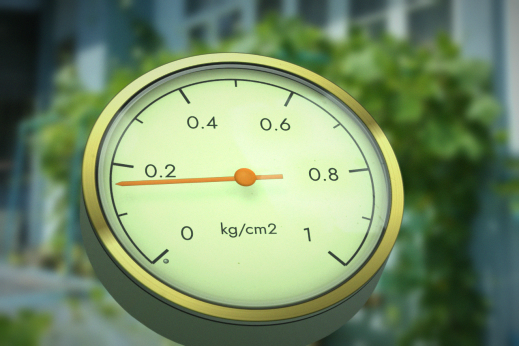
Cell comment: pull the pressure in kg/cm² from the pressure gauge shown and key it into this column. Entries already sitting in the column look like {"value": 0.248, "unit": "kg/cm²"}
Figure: {"value": 0.15, "unit": "kg/cm²"}
